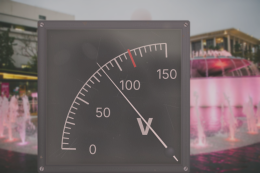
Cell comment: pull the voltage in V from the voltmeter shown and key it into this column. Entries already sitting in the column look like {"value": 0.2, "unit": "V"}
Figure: {"value": 85, "unit": "V"}
